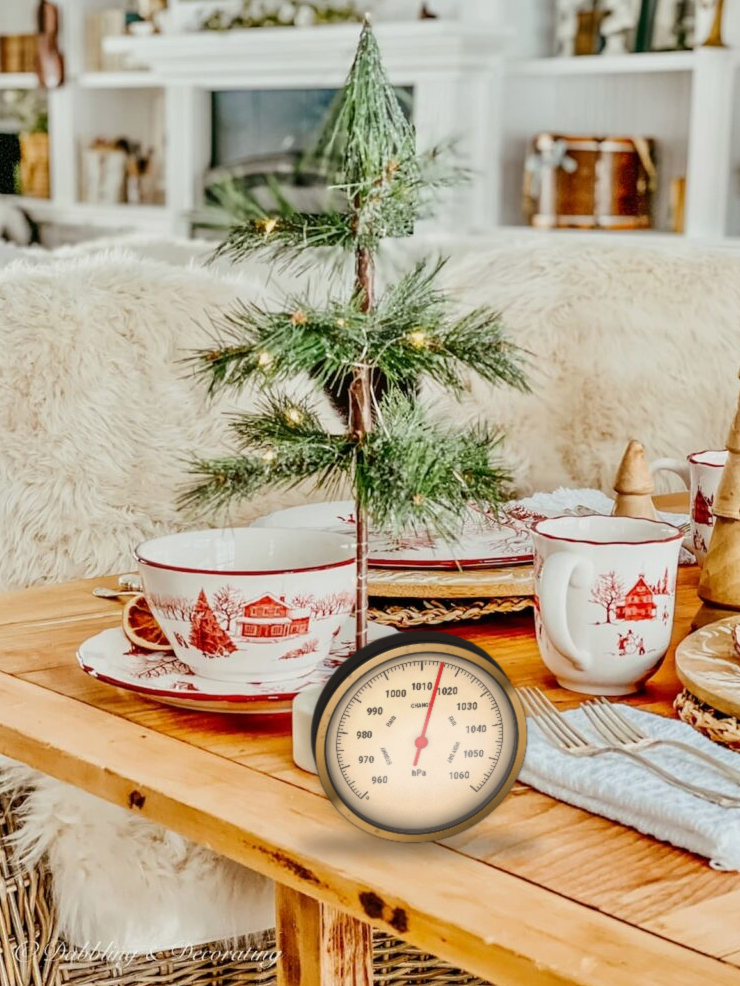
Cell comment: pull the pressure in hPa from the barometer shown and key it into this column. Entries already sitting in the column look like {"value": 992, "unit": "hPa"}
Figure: {"value": 1015, "unit": "hPa"}
